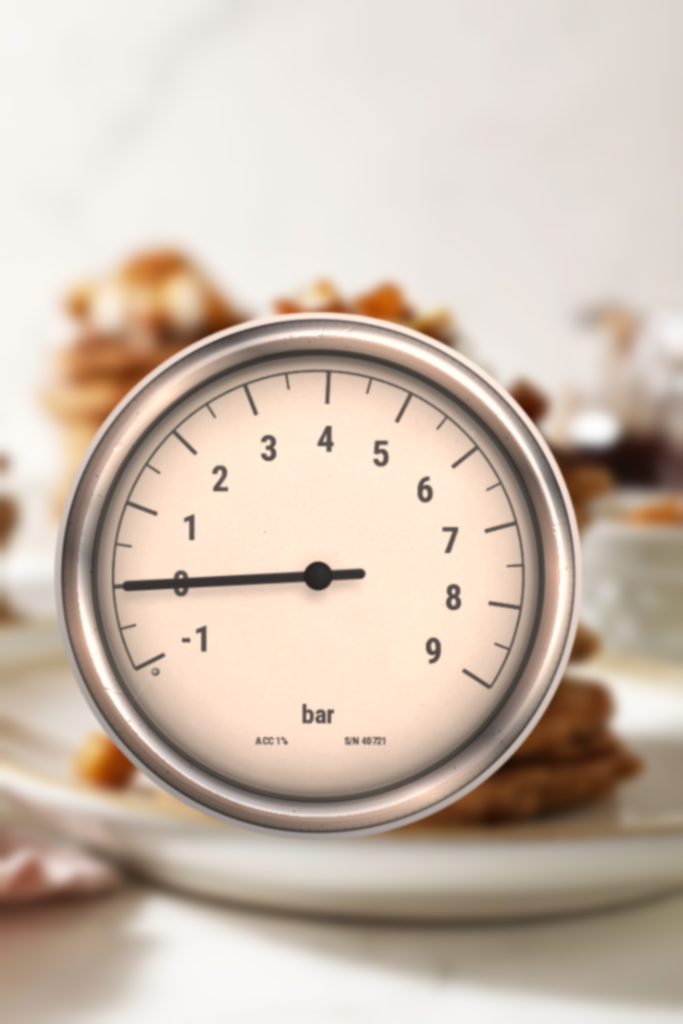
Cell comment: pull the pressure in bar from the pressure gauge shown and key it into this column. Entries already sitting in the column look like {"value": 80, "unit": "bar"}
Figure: {"value": 0, "unit": "bar"}
